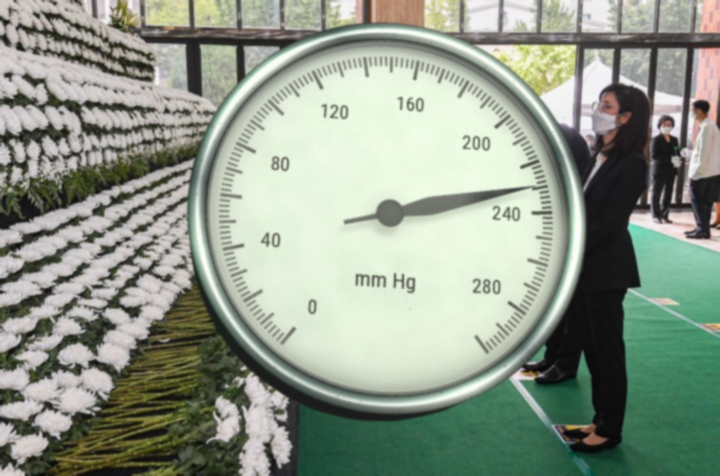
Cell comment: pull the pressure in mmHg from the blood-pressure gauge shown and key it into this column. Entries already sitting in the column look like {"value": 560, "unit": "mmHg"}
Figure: {"value": 230, "unit": "mmHg"}
